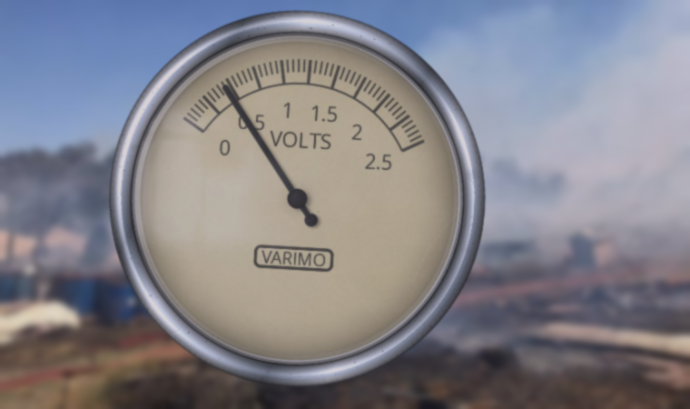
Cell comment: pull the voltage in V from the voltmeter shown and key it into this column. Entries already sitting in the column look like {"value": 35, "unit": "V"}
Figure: {"value": 0.45, "unit": "V"}
